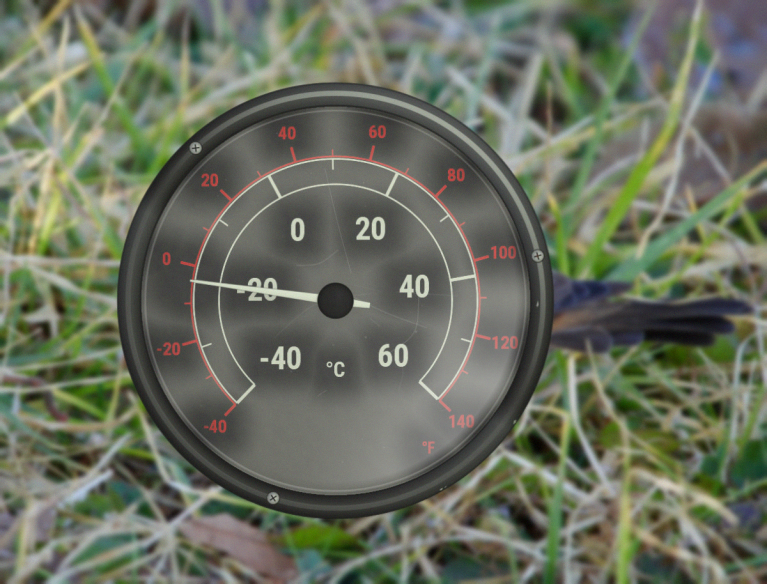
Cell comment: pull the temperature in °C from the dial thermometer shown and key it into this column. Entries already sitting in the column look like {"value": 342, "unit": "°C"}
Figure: {"value": -20, "unit": "°C"}
